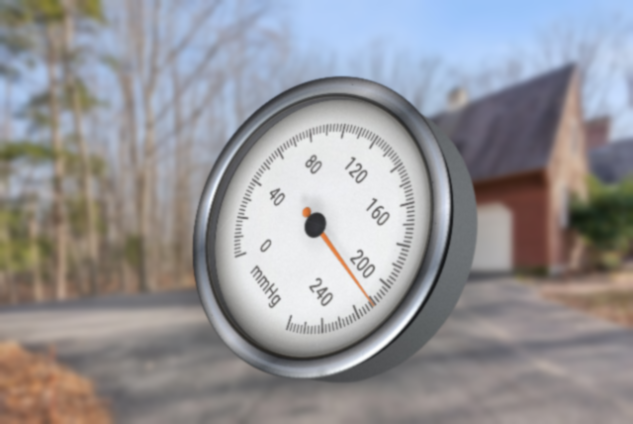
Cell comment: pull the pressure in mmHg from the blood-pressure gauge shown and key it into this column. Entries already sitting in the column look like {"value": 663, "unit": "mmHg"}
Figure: {"value": 210, "unit": "mmHg"}
